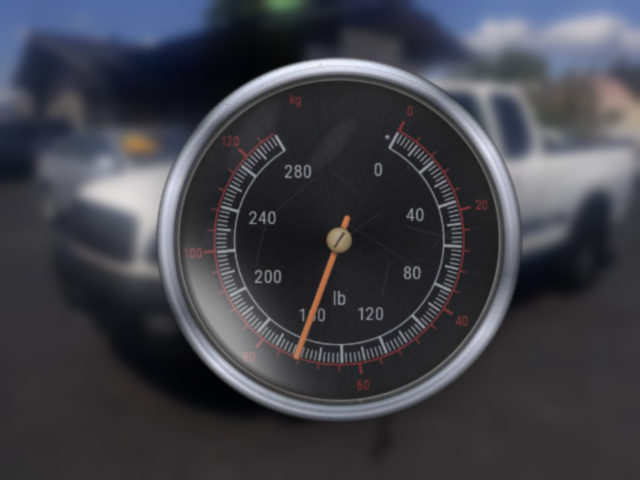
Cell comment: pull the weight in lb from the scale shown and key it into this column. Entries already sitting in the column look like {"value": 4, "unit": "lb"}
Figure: {"value": 160, "unit": "lb"}
